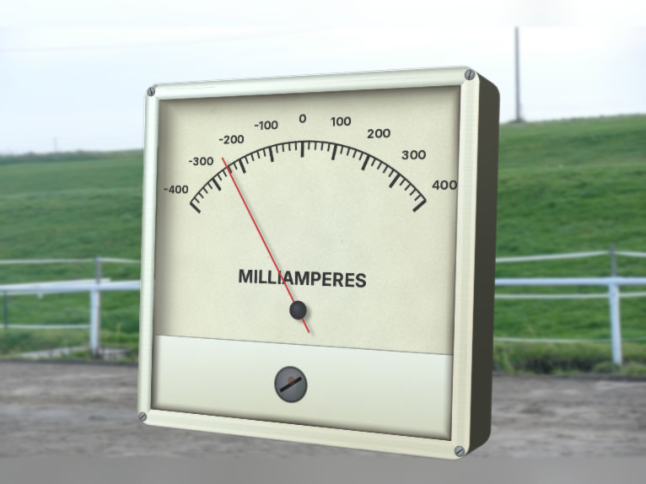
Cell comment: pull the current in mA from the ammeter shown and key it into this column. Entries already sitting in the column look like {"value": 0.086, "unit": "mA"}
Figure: {"value": -240, "unit": "mA"}
